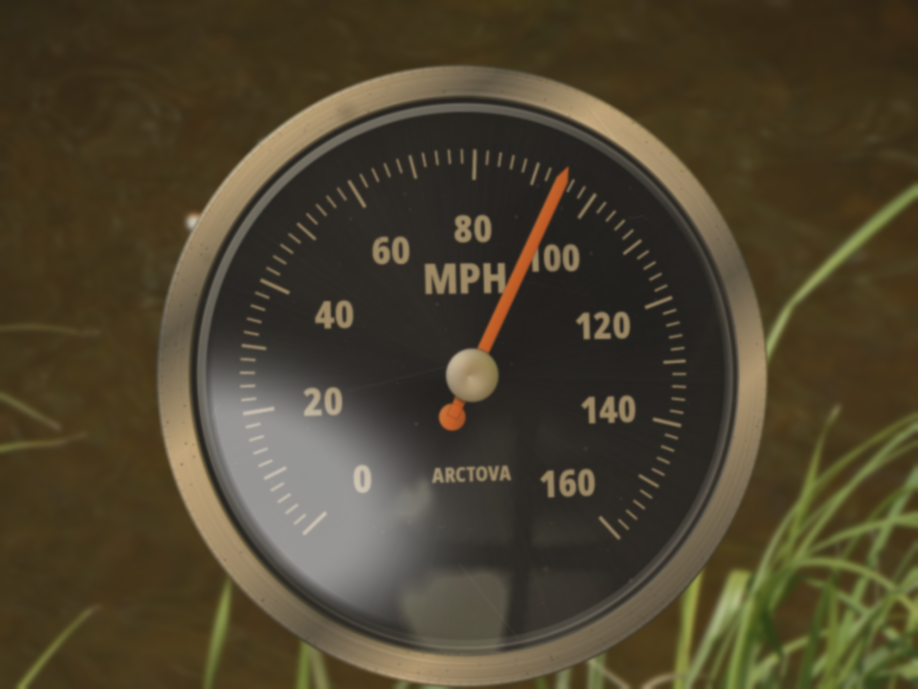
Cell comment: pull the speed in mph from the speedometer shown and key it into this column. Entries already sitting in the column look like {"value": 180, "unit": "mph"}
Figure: {"value": 94, "unit": "mph"}
